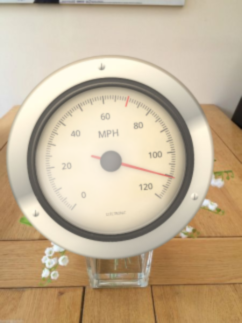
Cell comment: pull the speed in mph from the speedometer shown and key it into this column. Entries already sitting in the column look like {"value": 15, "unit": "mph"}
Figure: {"value": 110, "unit": "mph"}
